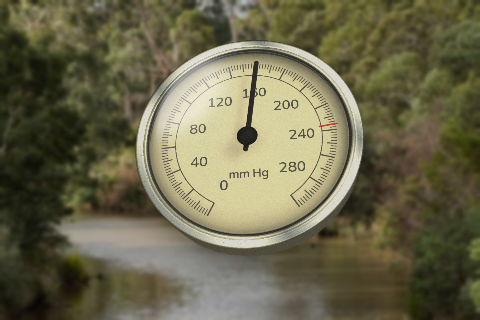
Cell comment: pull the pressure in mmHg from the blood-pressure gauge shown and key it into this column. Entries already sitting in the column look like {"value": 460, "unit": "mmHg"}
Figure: {"value": 160, "unit": "mmHg"}
